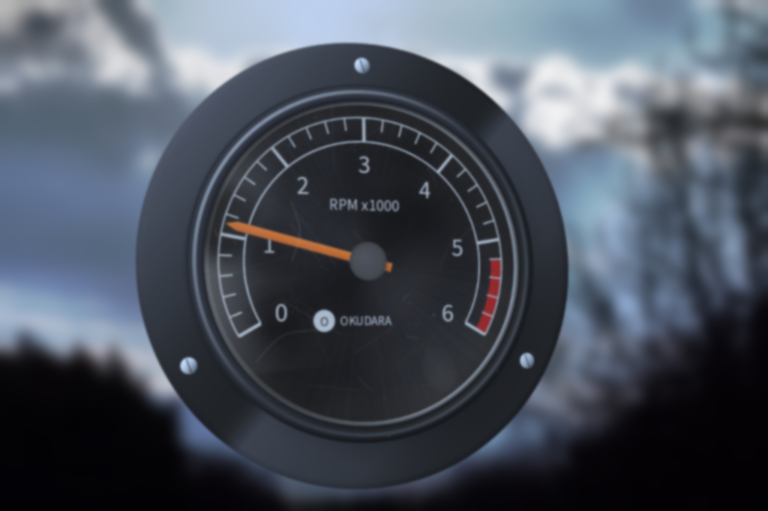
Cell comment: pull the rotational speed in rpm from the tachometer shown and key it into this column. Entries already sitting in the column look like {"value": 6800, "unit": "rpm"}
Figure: {"value": 1100, "unit": "rpm"}
